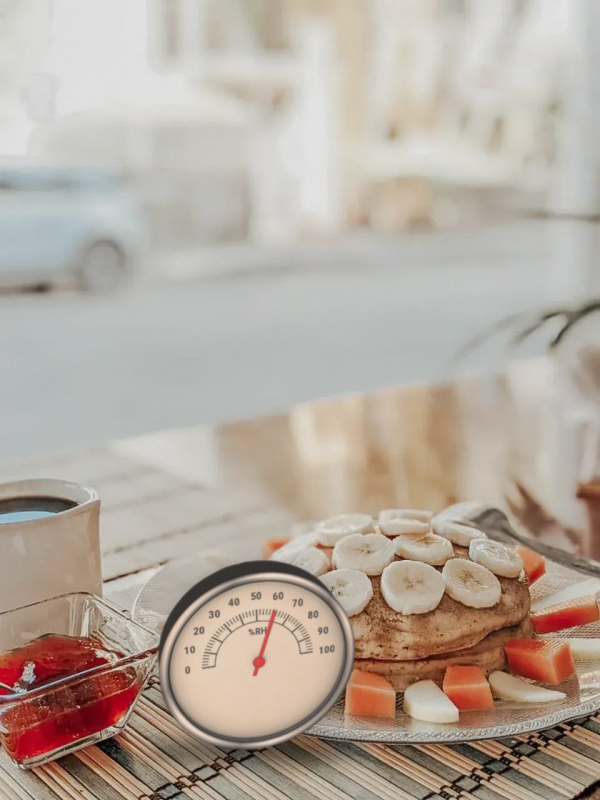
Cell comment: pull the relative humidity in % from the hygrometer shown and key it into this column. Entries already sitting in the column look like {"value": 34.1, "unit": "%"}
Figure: {"value": 60, "unit": "%"}
